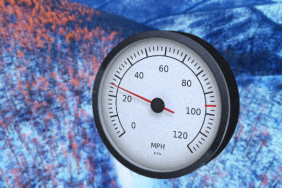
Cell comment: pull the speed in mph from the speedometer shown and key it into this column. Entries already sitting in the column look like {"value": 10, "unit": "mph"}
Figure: {"value": 26, "unit": "mph"}
